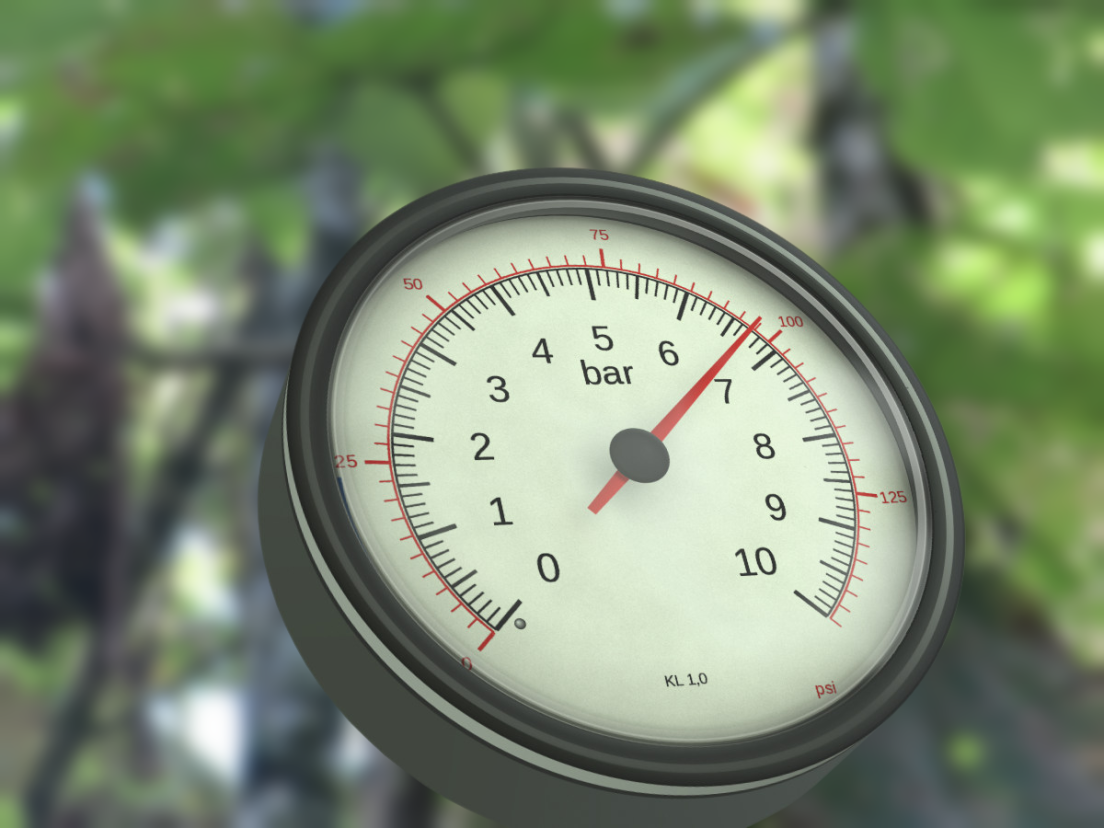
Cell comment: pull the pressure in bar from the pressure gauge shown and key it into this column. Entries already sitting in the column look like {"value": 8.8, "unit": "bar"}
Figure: {"value": 6.7, "unit": "bar"}
